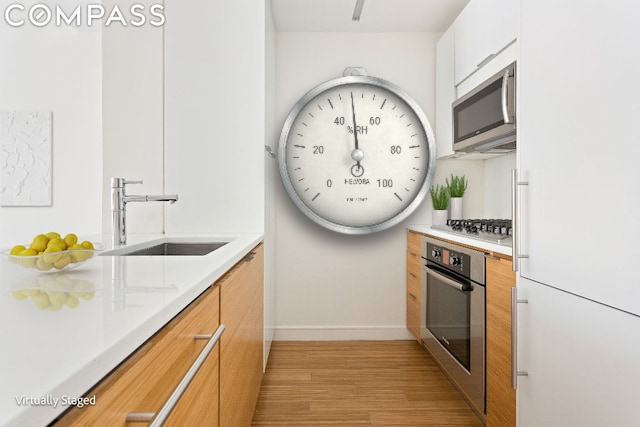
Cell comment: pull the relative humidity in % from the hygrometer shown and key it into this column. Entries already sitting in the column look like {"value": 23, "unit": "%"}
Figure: {"value": 48, "unit": "%"}
